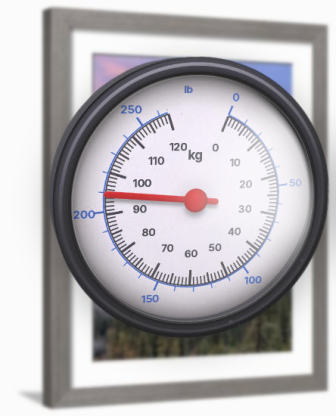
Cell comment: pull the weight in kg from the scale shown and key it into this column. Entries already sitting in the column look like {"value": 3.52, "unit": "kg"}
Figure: {"value": 95, "unit": "kg"}
